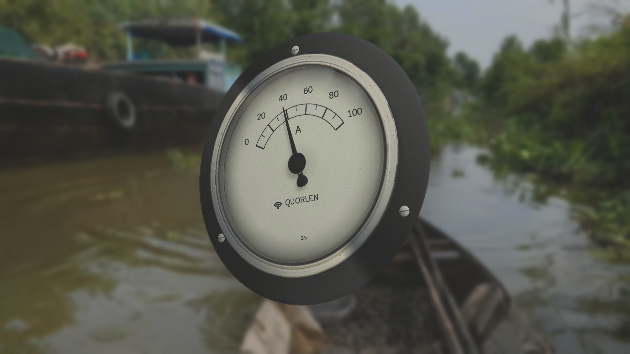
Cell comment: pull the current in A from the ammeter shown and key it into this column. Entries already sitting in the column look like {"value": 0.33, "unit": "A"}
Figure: {"value": 40, "unit": "A"}
